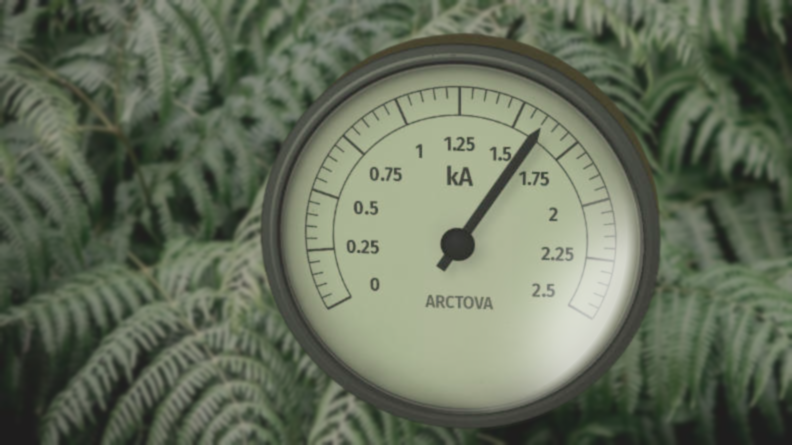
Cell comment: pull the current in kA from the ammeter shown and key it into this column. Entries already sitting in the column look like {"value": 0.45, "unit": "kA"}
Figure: {"value": 1.6, "unit": "kA"}
